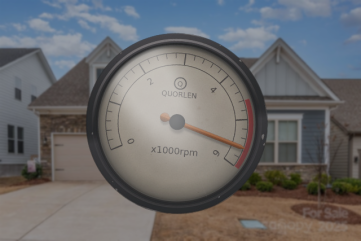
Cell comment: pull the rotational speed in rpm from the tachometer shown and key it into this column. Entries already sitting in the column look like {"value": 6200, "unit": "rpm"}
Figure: {"value": 5600, "unit": "rpm"}
